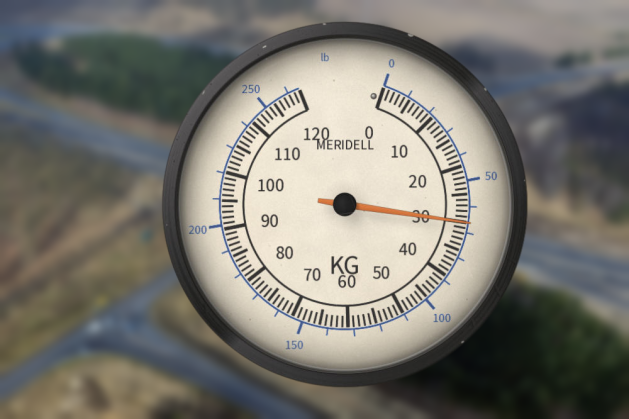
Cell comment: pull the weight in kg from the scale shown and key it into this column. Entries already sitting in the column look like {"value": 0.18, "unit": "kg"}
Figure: {"value": 30, "unit": "kg"}
